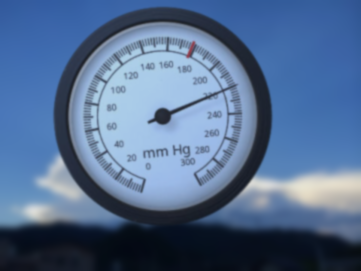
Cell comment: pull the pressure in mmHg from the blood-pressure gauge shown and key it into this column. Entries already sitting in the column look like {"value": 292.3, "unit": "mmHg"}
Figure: {"value": 220, "unit": "mmHg"}
